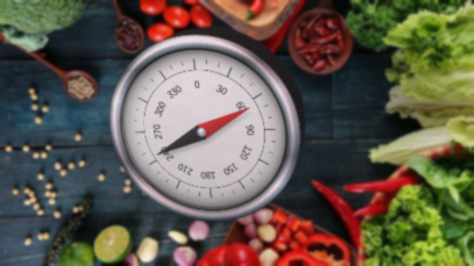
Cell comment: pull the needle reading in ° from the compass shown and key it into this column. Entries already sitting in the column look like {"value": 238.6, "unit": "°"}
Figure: {"value": 65, "unit": "°"}
